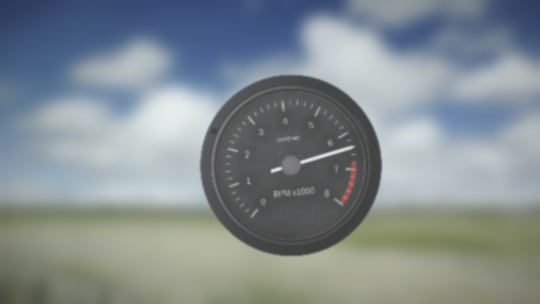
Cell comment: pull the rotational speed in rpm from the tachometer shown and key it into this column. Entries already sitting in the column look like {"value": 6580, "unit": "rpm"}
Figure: {"value": 6400, "unit": "rpm"}
